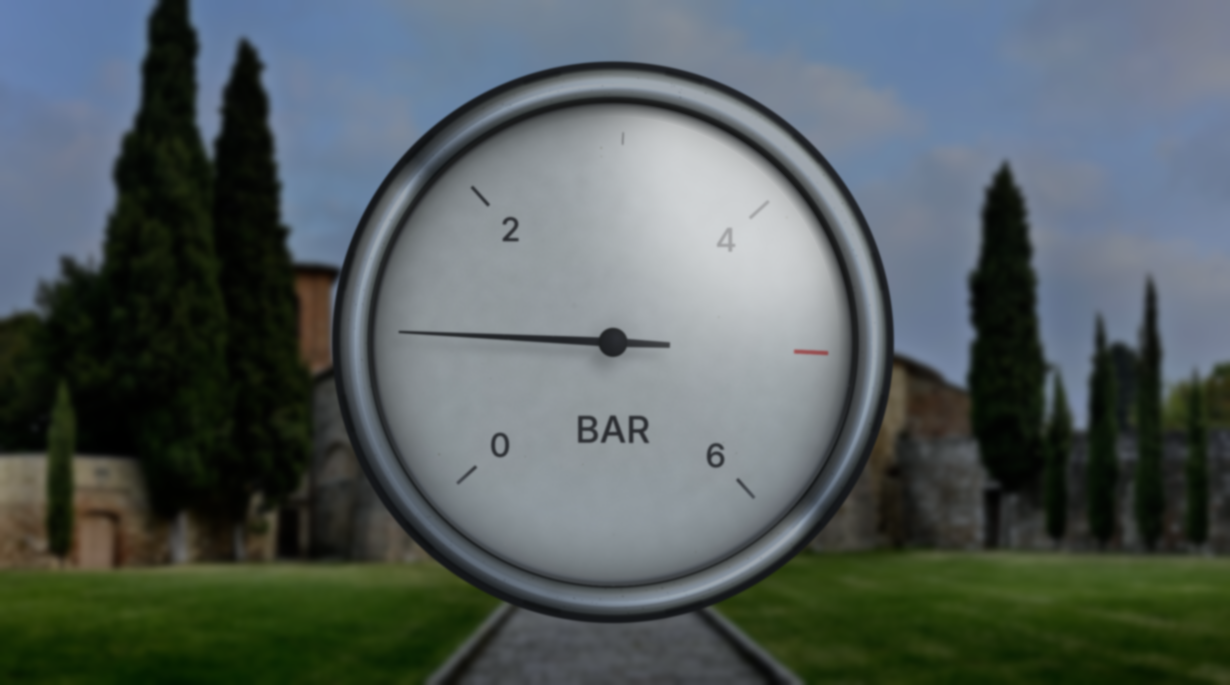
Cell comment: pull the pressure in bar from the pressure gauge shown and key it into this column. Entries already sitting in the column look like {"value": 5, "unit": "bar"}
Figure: {"value": 1, "unit": "bar"}
